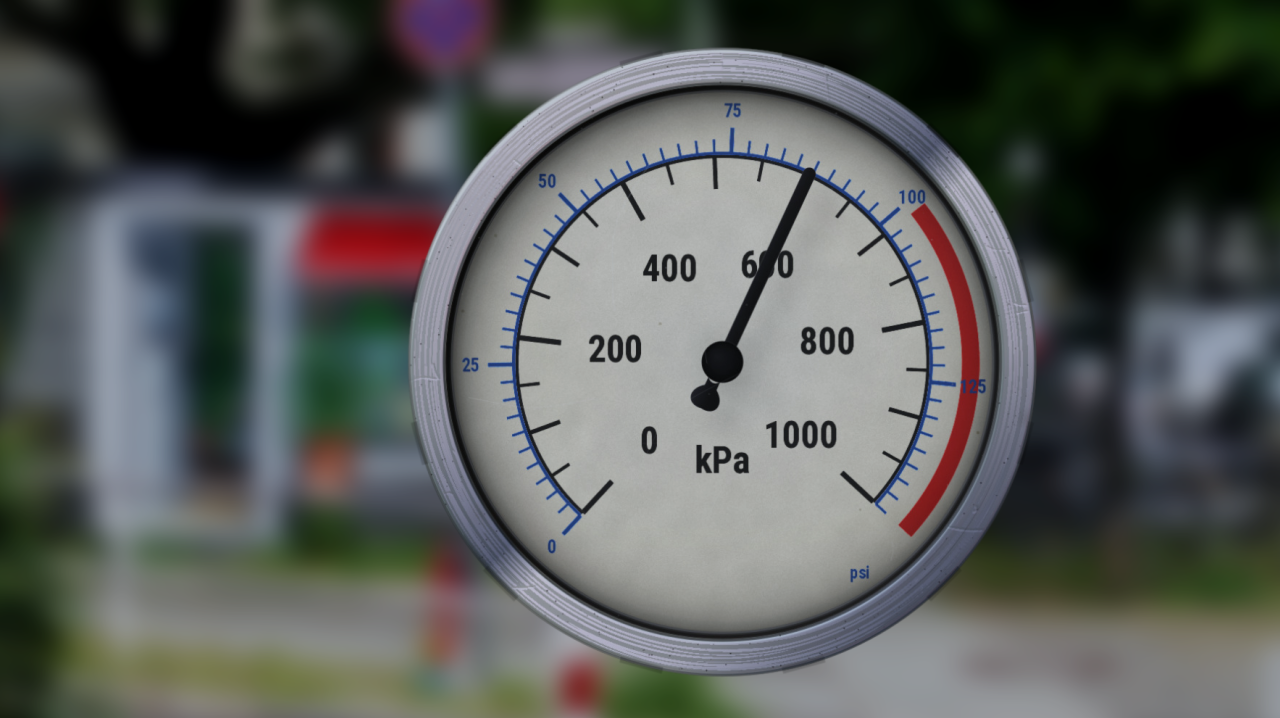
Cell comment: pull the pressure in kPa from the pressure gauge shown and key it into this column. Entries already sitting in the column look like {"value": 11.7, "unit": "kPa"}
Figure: {"value": 600, "unit": "kPa"}
